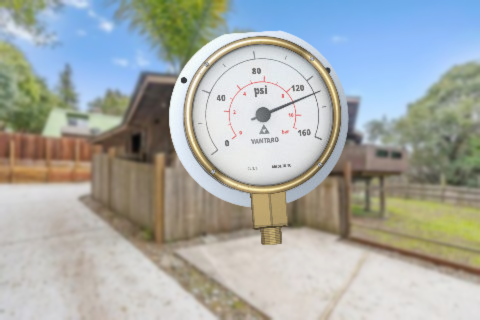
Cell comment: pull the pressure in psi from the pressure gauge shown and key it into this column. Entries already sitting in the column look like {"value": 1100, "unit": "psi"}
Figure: {"value": 130, "unit": "psi"}
